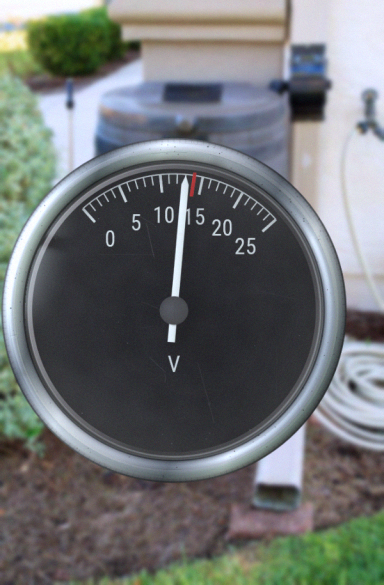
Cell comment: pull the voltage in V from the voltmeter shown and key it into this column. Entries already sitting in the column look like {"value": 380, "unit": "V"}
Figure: {"value": 13, "unit": "V"}
